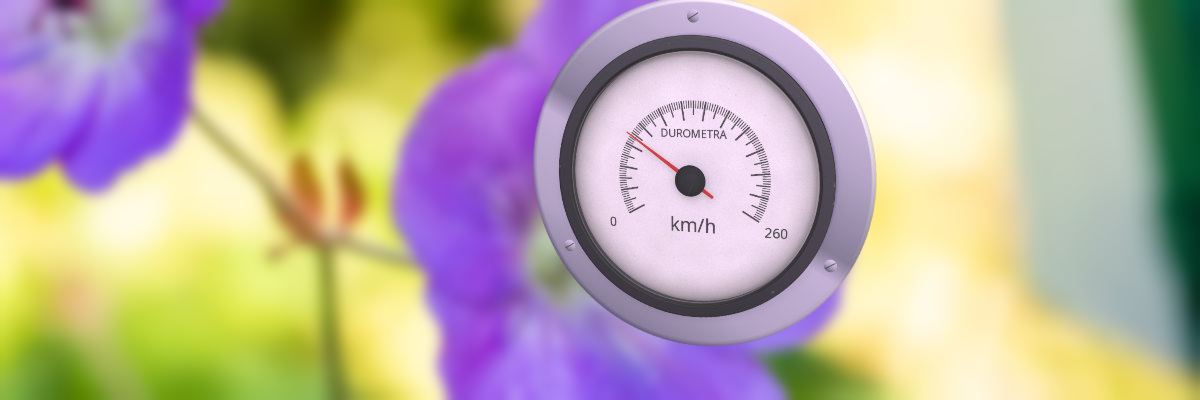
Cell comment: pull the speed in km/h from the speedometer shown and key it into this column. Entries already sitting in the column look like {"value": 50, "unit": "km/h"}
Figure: {"value": 70, "unit": "km/h"}
